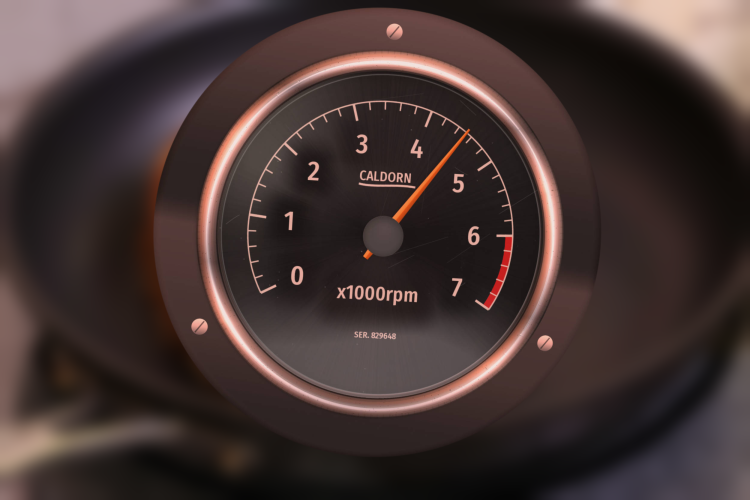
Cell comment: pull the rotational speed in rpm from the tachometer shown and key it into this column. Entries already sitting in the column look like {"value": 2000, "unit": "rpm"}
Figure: {"value": 4500, "unit": "rpm"}
